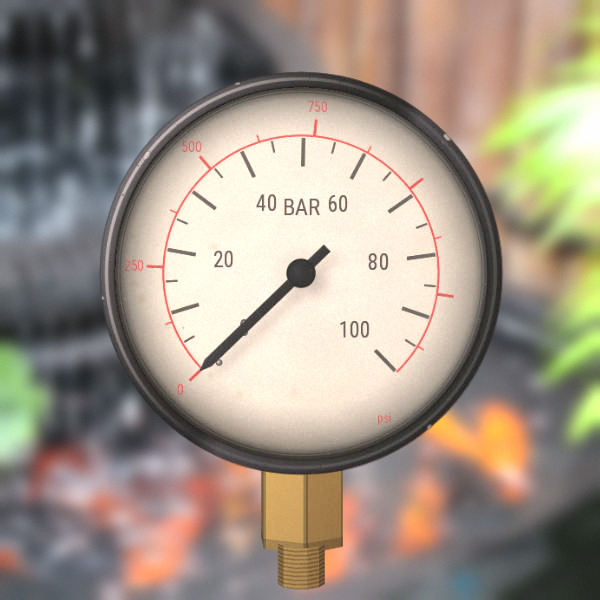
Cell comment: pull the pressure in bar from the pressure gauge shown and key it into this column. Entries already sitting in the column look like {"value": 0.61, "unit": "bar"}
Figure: {"value": 0, "unit": "bar"}
